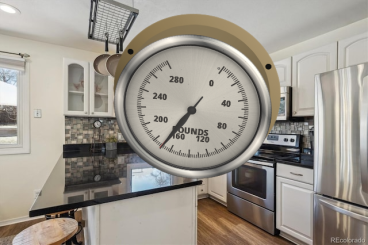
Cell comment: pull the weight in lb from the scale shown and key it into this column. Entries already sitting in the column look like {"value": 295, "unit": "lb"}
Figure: {"value": 170, "unit": "lb"}
